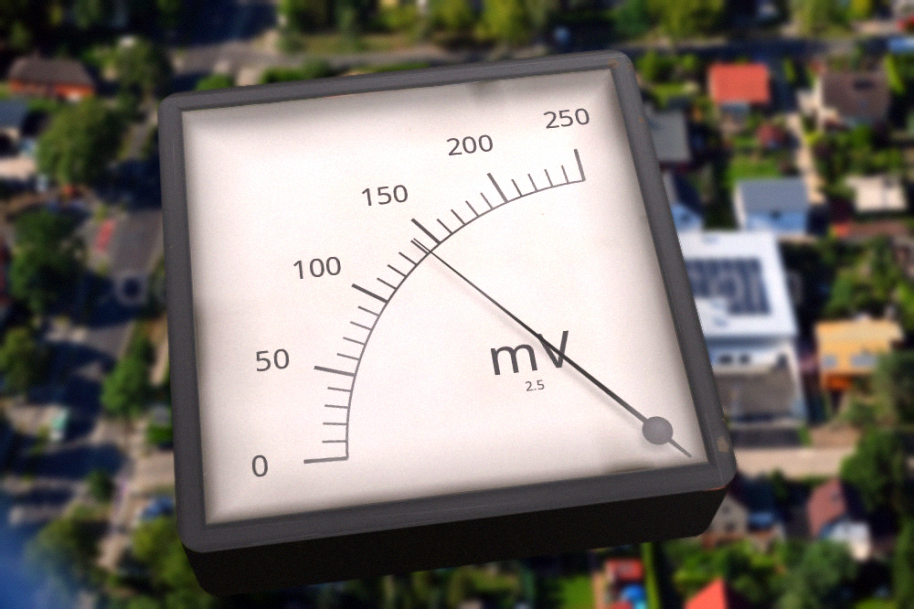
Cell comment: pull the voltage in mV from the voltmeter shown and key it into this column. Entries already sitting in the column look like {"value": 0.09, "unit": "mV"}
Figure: {"value": 140, "unit": "mV"}
